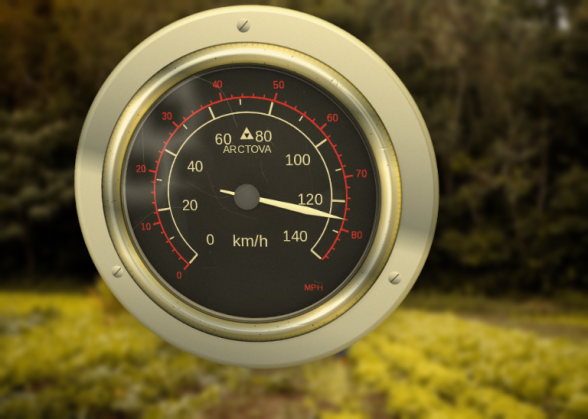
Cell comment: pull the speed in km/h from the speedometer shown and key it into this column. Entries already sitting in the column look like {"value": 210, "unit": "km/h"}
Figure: {"value": 125, "unit": "km/h"}
